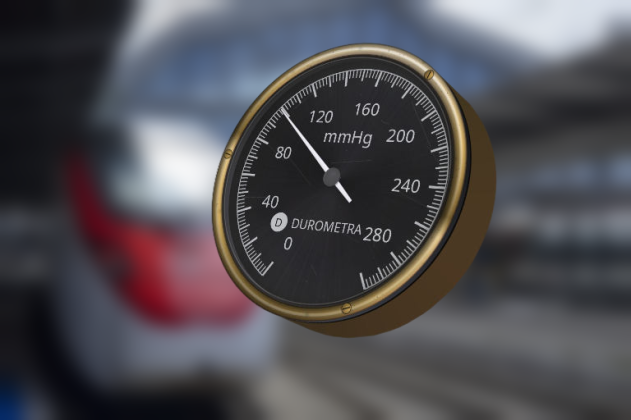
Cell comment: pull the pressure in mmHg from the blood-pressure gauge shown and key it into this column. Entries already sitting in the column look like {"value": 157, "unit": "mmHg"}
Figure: {"value": 100, "unit": "mmHg"}
